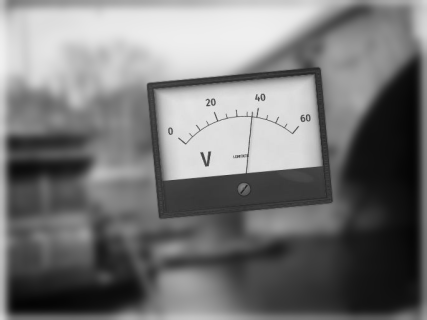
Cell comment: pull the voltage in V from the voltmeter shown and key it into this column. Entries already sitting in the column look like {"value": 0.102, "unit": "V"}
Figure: {"value": 37.5, "unit": "V"}
